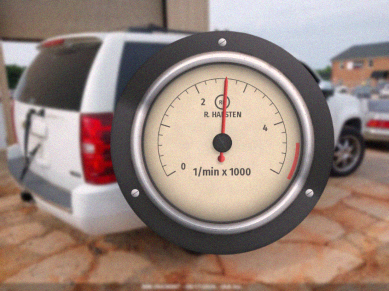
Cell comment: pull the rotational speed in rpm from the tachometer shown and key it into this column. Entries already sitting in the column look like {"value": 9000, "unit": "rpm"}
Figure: {"value": 2600, "unit": "rpm"}
